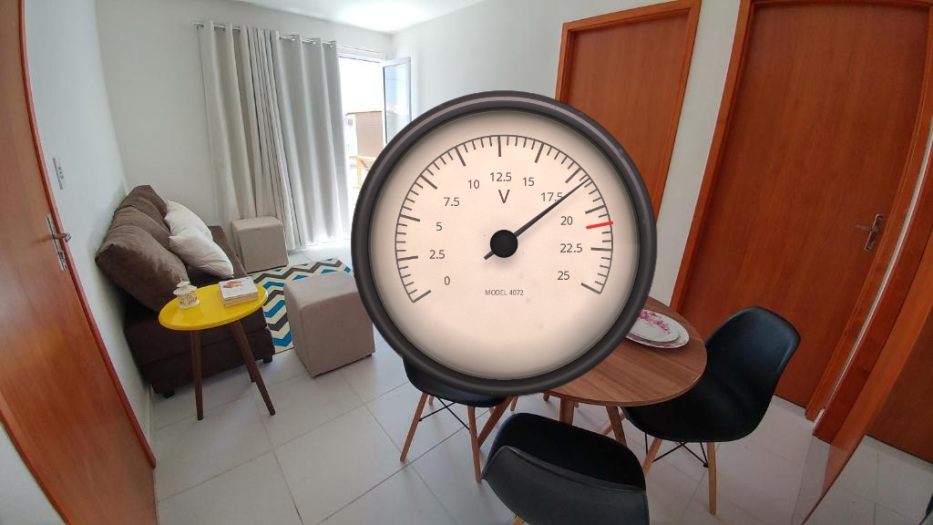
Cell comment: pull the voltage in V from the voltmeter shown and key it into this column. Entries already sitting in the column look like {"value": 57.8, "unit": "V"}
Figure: {"value": 18.25, "unit": "V"}
